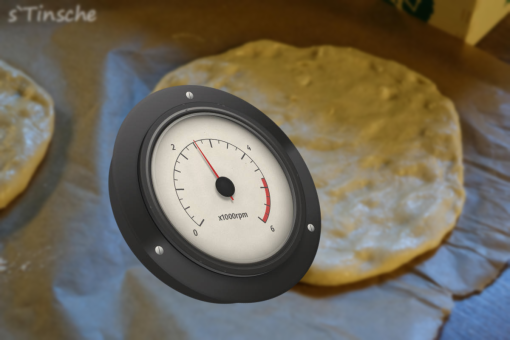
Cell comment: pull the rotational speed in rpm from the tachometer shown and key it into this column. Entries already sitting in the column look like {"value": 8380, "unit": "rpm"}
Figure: {"value": 2500, "unit": "rpm"}
